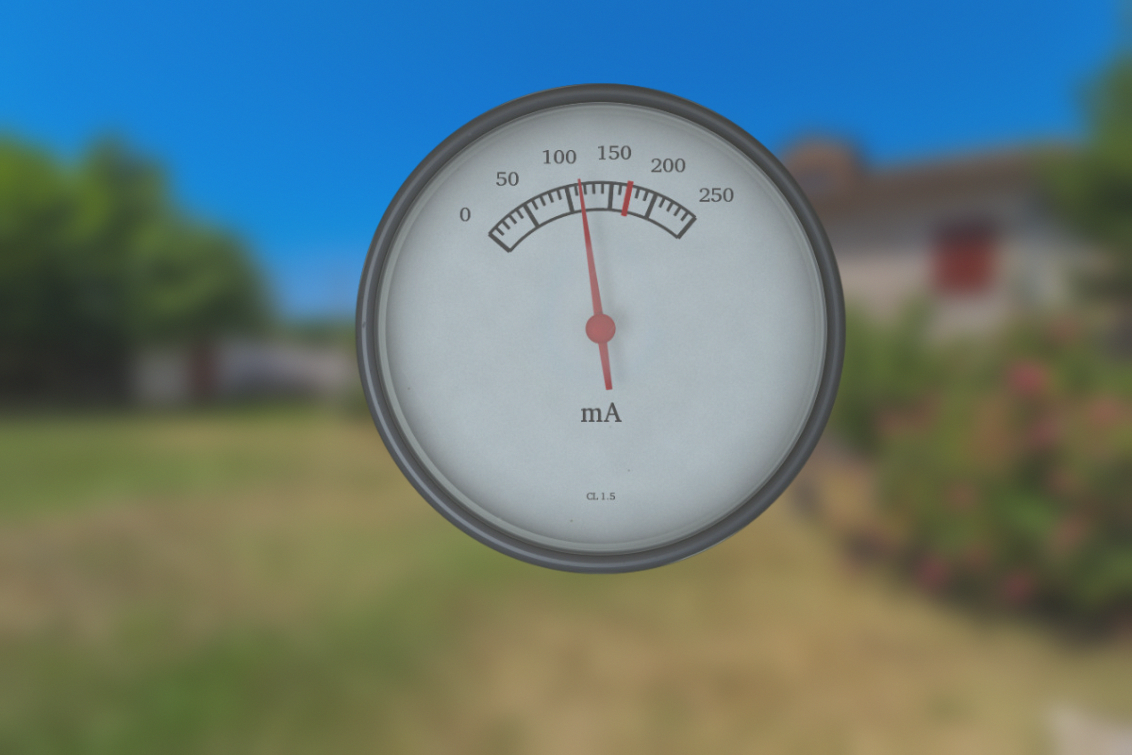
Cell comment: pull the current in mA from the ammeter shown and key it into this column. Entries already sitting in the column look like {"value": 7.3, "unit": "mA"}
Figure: {"value": 115, "unit": "mA"}
